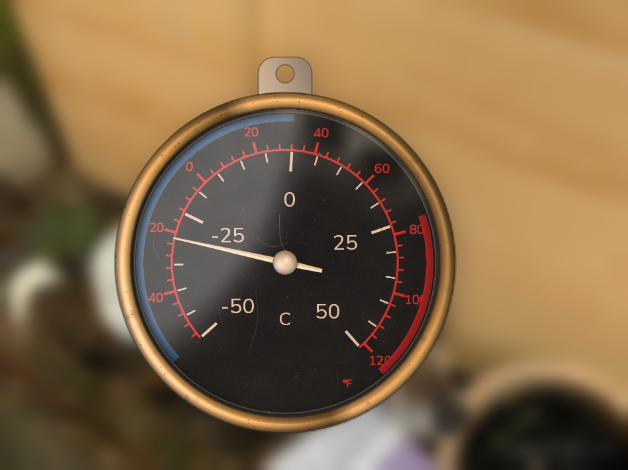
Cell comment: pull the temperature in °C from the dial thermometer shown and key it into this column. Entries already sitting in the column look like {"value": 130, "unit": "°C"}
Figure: {"value": -30, "unit": "°C"}
